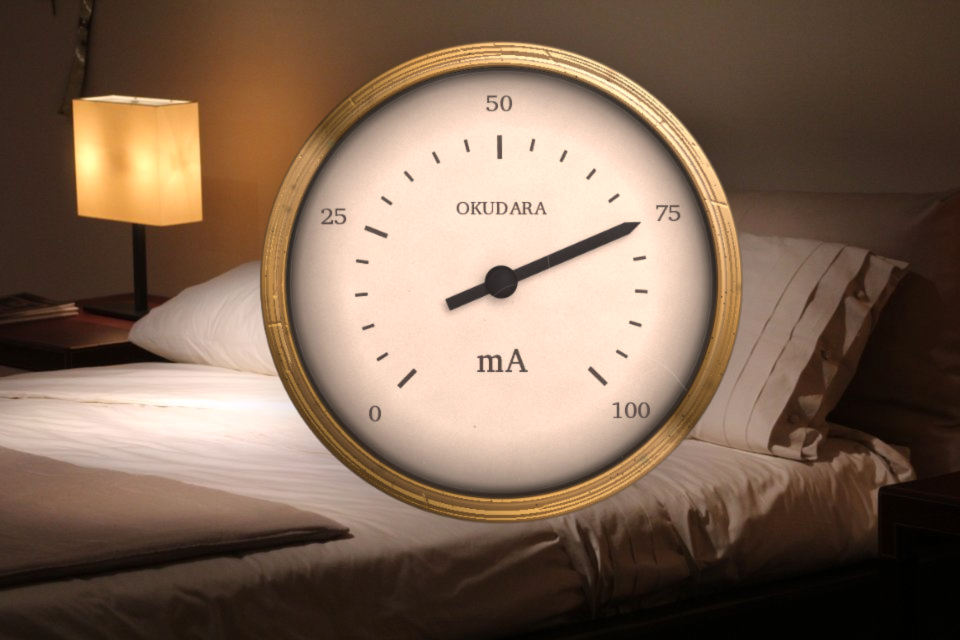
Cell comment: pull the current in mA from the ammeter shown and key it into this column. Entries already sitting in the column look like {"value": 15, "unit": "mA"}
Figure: {"value": 75, "unit": "mA"}
